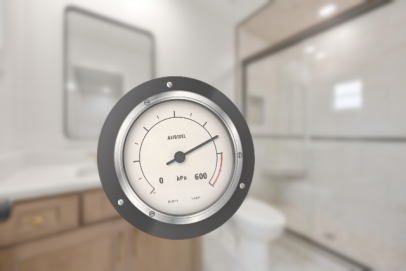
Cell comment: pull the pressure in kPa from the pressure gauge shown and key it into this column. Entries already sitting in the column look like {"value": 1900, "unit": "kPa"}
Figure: {"value": 450, "unit": "kPa"}
